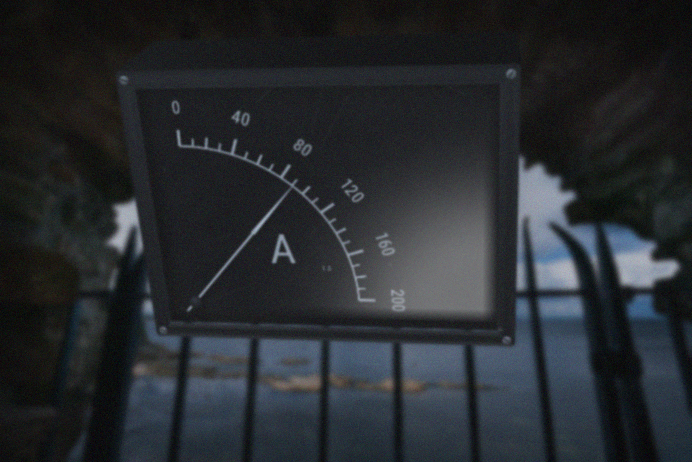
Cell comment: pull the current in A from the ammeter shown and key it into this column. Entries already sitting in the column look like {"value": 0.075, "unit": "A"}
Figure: {"value": 90, "unit": "A"}
